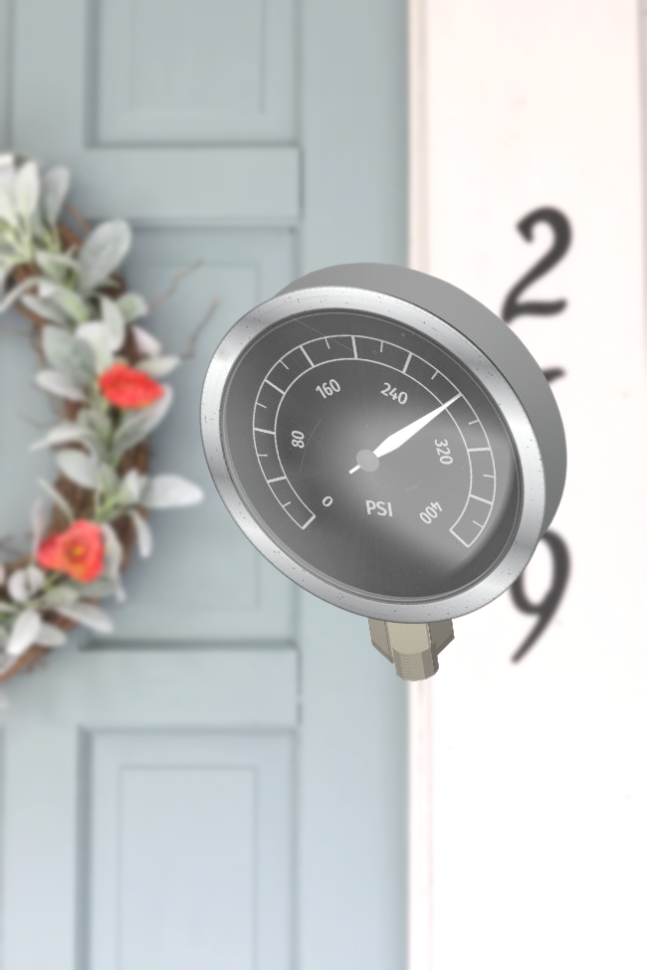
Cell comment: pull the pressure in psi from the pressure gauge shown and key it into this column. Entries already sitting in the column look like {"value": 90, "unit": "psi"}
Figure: {"value": 280, "unit": "psi"}
